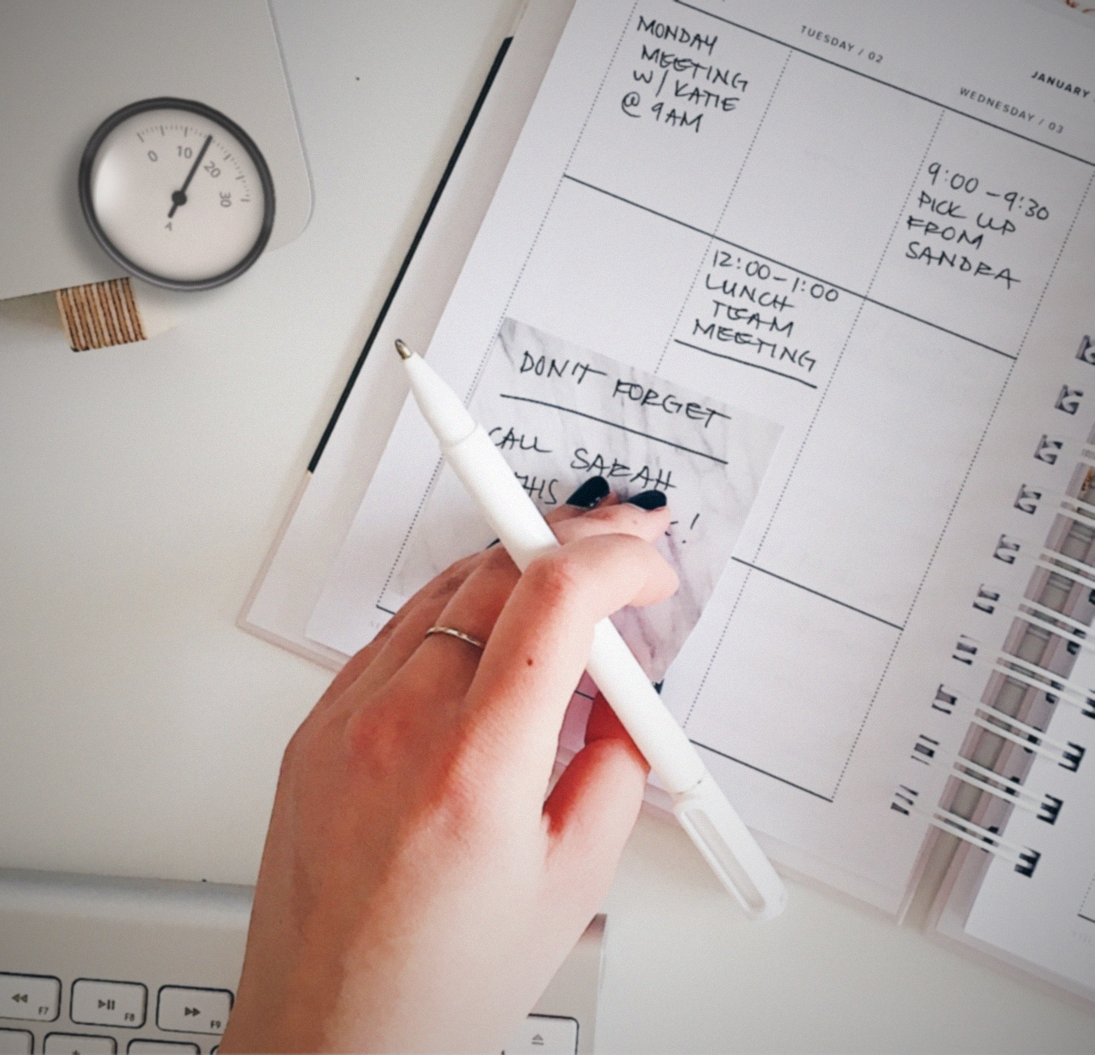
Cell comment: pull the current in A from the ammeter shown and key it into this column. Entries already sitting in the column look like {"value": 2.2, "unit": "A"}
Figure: {"value": 15, "unit": "A"}
